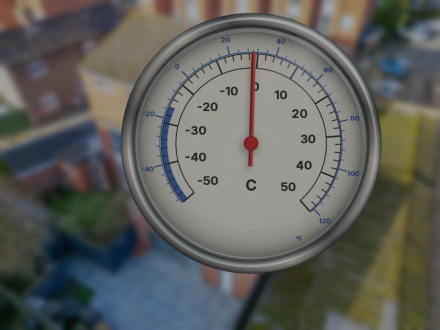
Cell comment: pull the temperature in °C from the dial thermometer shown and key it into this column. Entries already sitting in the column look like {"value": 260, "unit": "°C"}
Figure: {"value": -1, "unit": "°C"}
